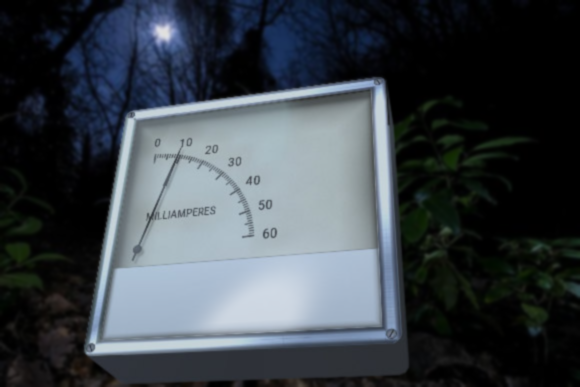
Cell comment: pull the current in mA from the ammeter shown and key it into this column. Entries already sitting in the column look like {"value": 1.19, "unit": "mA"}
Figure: {"value": 10, "unit": "mA"}
